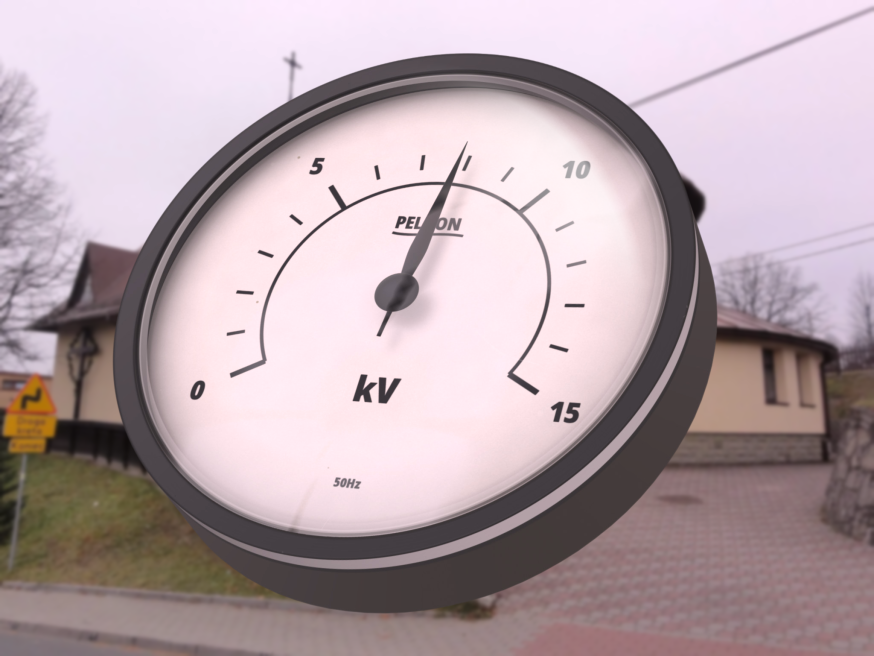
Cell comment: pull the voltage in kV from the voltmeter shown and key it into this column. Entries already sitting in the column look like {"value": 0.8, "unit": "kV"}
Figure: {"value": 8, "unit": "kV"}
